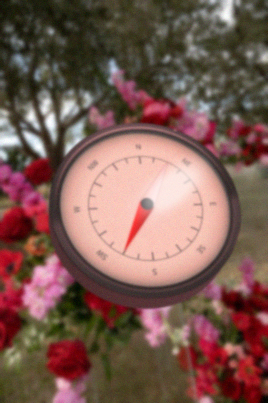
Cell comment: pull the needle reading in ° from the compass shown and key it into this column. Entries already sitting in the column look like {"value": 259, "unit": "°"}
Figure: {"value": 210, "unit": "°"}
